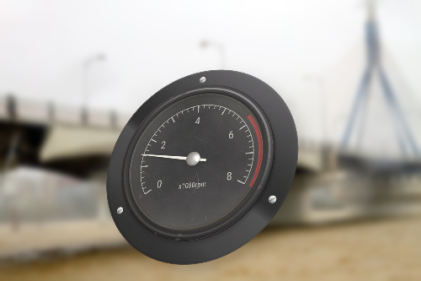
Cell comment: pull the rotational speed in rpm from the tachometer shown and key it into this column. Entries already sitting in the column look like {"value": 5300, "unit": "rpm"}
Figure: {"value": 1400, "unit": "rpm"}
